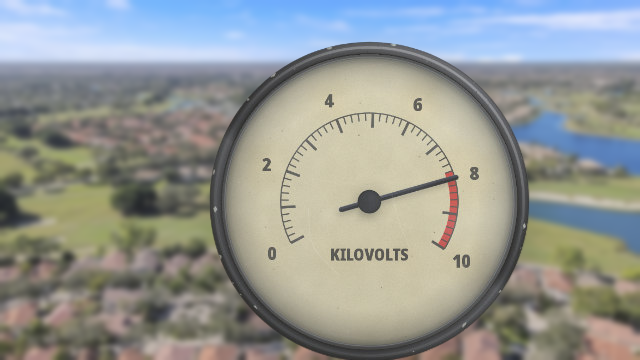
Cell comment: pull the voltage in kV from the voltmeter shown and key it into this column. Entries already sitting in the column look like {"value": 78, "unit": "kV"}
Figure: {"value": 8, "unit": "kV"}
